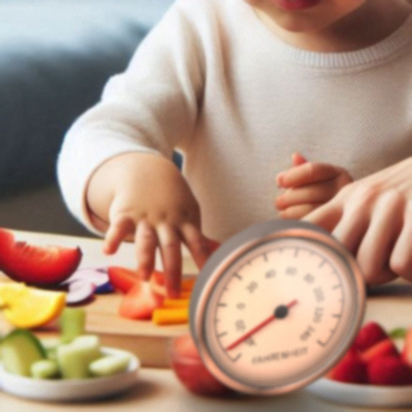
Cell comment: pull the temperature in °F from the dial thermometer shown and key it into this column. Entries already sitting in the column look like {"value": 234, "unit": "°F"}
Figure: {"value": -30, "unit": "°F"}
